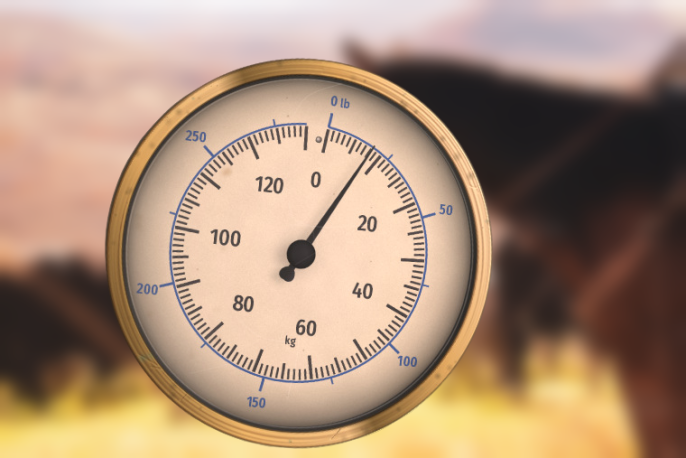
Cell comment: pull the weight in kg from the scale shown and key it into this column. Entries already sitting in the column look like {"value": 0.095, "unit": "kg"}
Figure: {"value": 8, "unit": "kg"}
